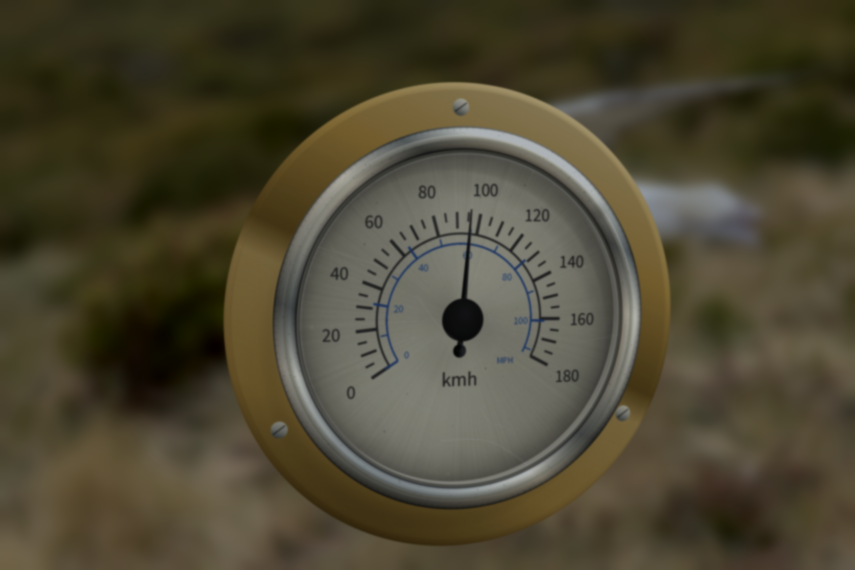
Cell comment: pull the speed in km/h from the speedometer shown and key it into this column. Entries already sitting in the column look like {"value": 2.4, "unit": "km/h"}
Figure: {"value": 95, "unit": "km/h"}
